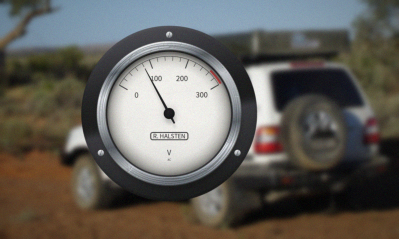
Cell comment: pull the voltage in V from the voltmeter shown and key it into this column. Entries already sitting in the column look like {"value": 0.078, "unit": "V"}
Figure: {"value": 80, "unit": "V"}
